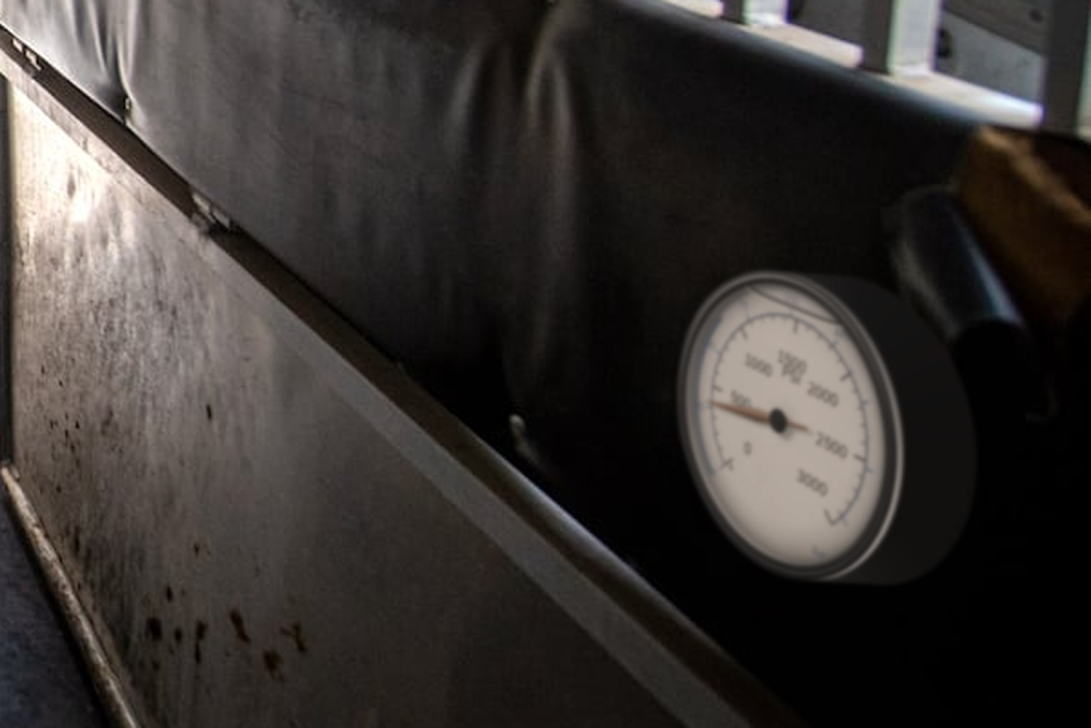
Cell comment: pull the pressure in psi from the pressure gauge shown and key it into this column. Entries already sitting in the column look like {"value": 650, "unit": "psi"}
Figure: {"value": 400, "unit": "psi"}
